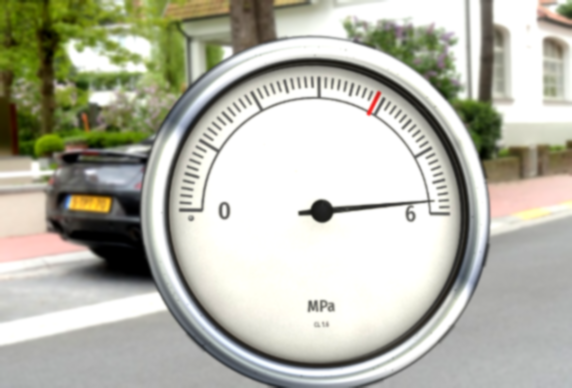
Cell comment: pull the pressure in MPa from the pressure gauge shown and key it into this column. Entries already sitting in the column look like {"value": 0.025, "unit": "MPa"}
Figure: {"value": 5.8, "unit": "MPa"}
